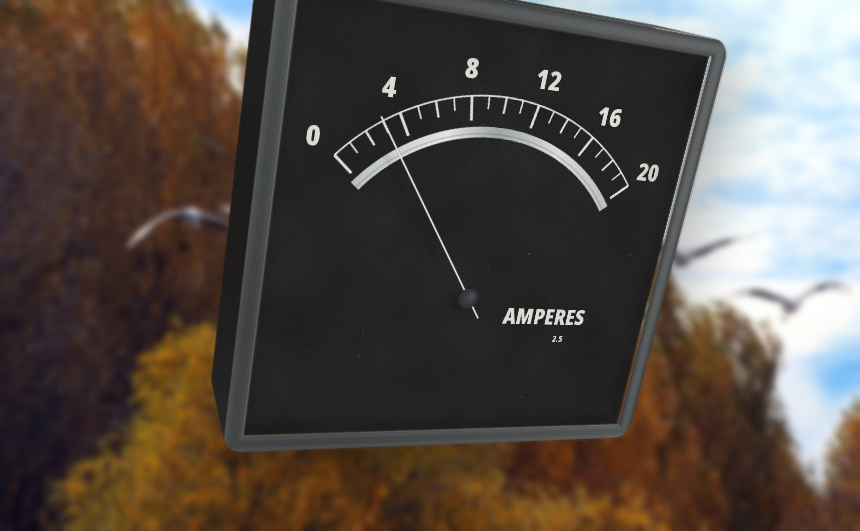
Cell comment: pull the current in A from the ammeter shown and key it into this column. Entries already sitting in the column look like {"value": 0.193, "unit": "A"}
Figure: {"value": 3, "unit": "A"}
